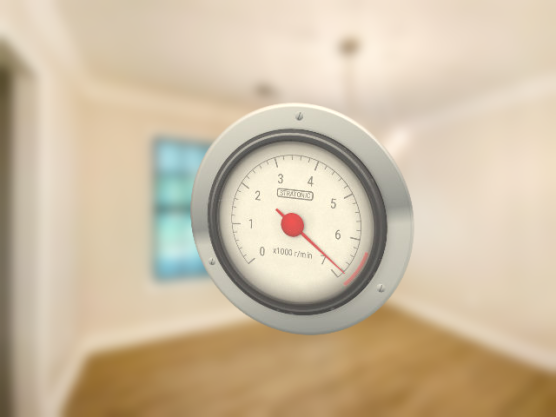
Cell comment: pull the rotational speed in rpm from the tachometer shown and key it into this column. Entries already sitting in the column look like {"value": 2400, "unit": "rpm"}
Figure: {"value": 6800, "unit": "rpm"}
